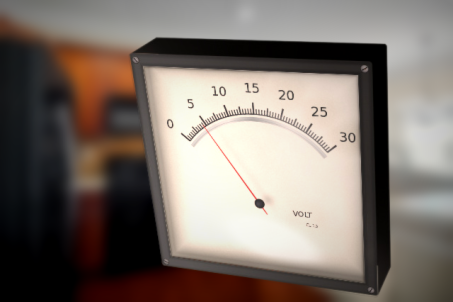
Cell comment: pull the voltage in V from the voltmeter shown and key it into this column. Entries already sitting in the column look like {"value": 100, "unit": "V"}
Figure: {"value": 5, "unit": "V"}
